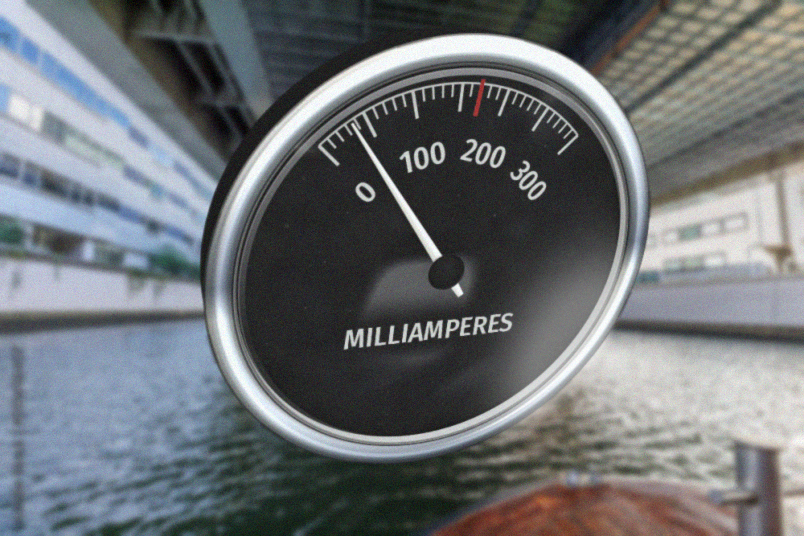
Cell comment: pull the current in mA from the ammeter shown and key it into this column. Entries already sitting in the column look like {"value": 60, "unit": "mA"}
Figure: {"value": 35, "unit": "mA"}
